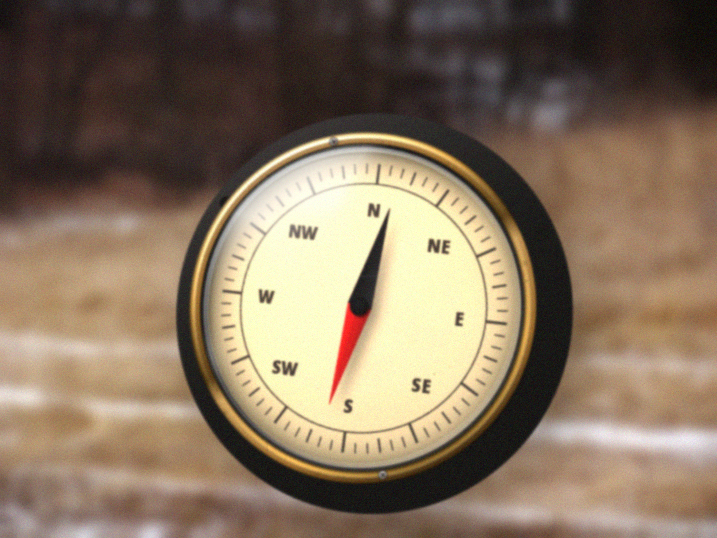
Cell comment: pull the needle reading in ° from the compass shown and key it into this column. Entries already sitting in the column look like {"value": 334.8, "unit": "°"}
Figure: {"value": 190, "unit": "°"}
